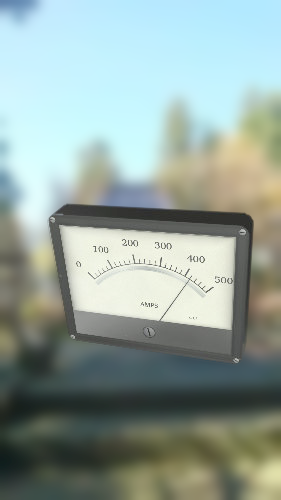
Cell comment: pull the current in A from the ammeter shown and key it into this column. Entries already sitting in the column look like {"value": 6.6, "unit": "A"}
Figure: {"value": 420, "unit": "A"}
